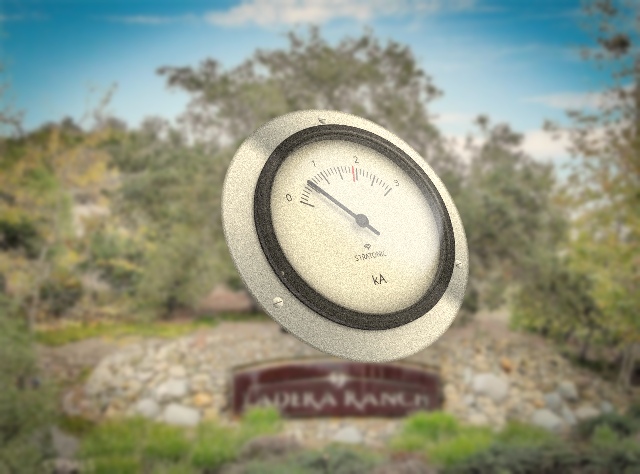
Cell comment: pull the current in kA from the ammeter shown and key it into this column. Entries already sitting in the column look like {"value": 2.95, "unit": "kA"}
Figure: {"value": 0.5, "unit": "kA"}
